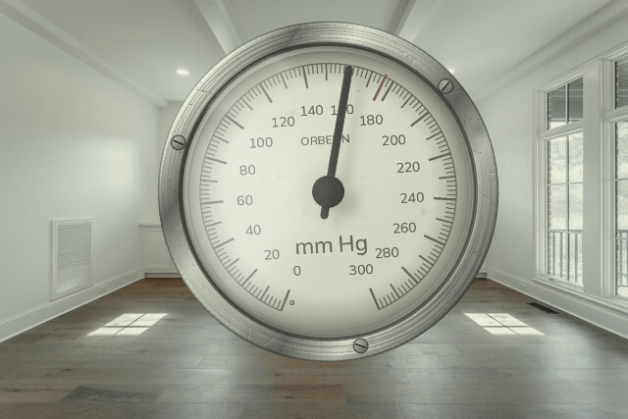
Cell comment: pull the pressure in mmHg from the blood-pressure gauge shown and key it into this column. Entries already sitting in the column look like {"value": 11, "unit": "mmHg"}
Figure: {"value": 160, "unit": "mmHg"}
